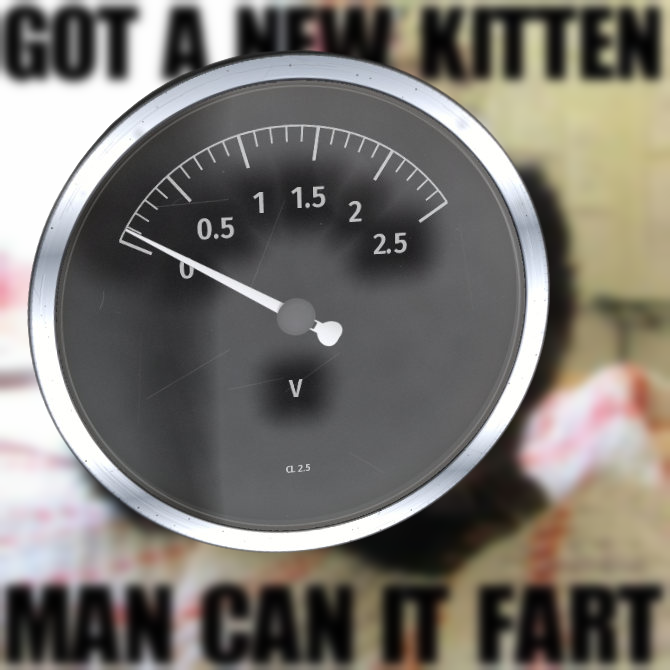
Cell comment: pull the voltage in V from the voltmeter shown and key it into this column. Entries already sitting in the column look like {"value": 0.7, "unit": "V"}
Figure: {"value": 0.1, "unit": "V"}
